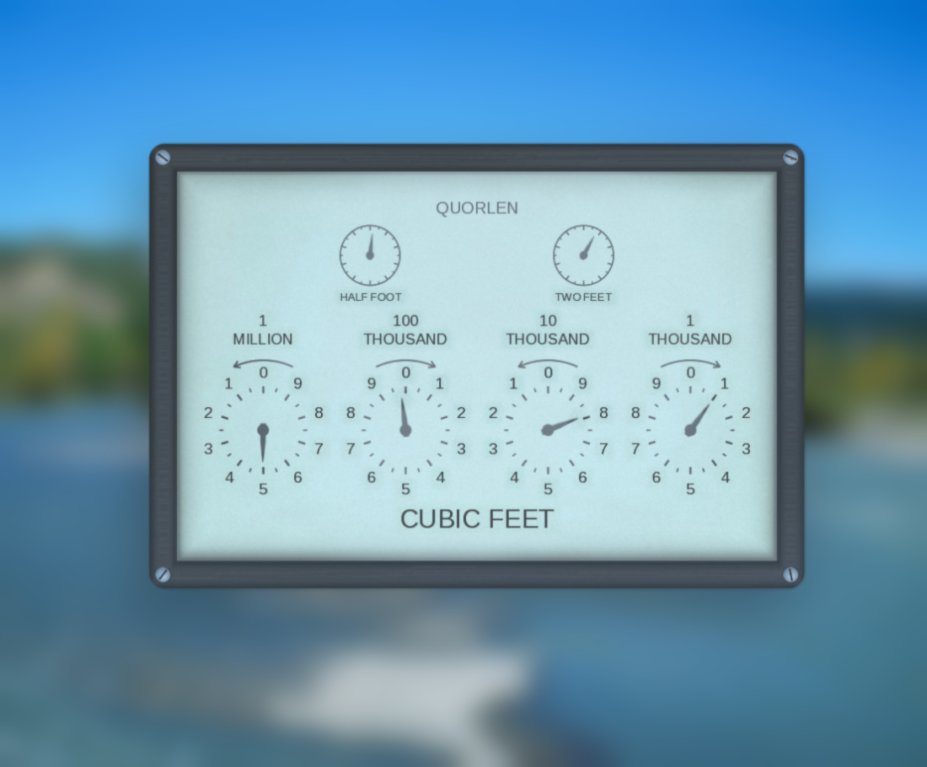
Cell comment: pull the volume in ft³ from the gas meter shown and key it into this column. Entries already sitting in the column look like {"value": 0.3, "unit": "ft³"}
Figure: {"value": 498100, "unit": "ft³"}
